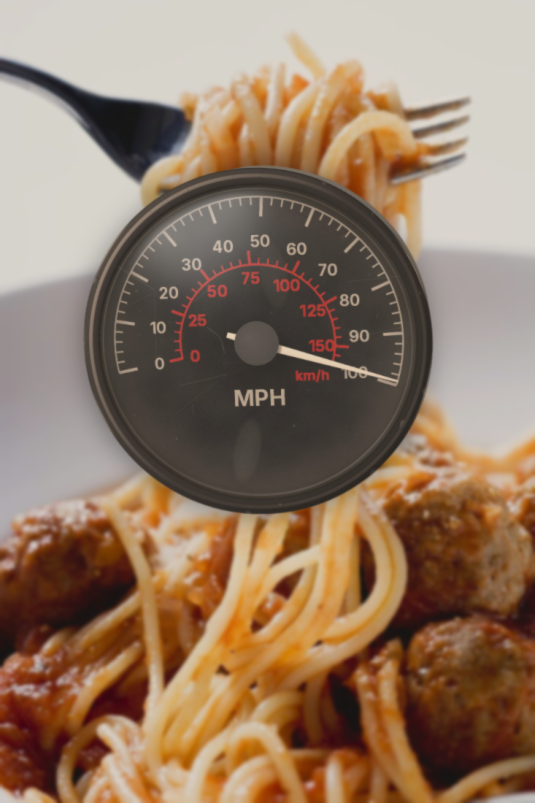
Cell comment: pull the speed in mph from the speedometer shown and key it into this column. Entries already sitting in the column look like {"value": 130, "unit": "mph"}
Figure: {"value": 99, "unit": "mph"}
